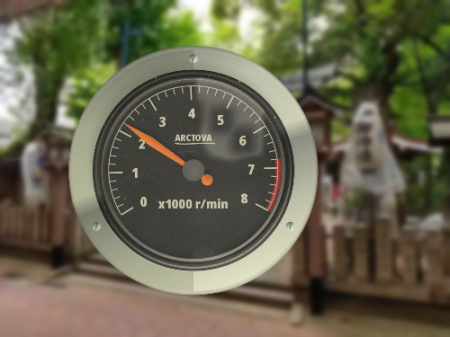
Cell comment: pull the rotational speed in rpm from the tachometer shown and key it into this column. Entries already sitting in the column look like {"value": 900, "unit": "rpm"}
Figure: {"value": 2200, "unit": "rpm"}
